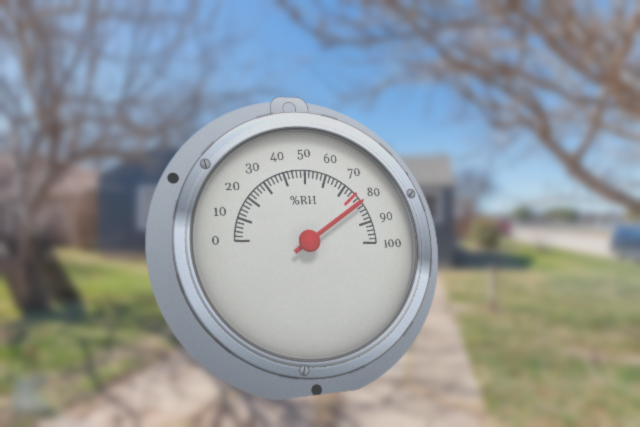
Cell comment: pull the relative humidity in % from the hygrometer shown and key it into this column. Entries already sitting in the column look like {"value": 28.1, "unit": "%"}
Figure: {"value": 80, "unit": "%"}
